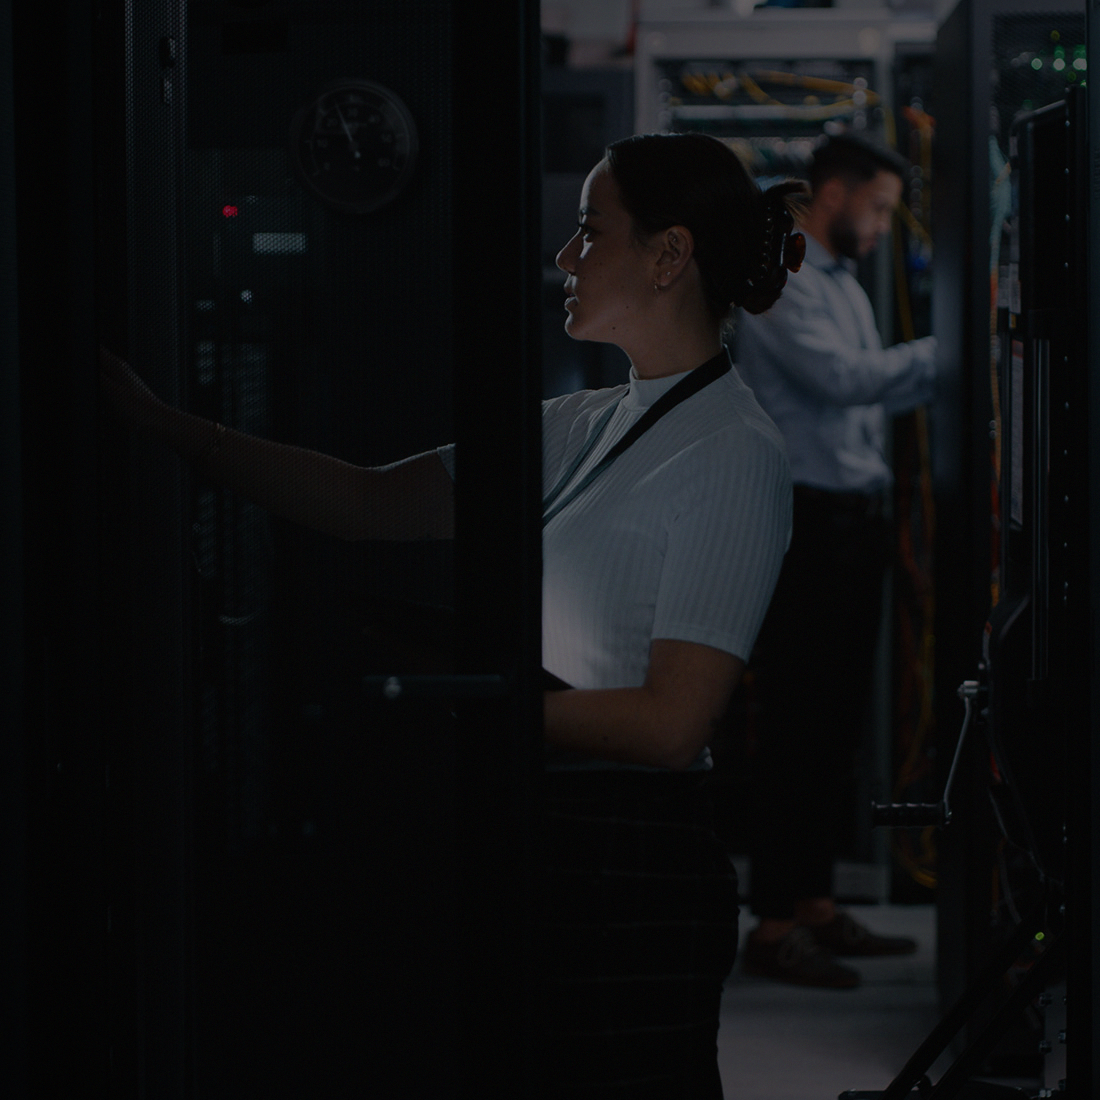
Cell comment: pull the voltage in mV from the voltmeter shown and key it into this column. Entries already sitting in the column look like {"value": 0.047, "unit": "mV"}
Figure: {"value": 25, "unit": "mV"}
